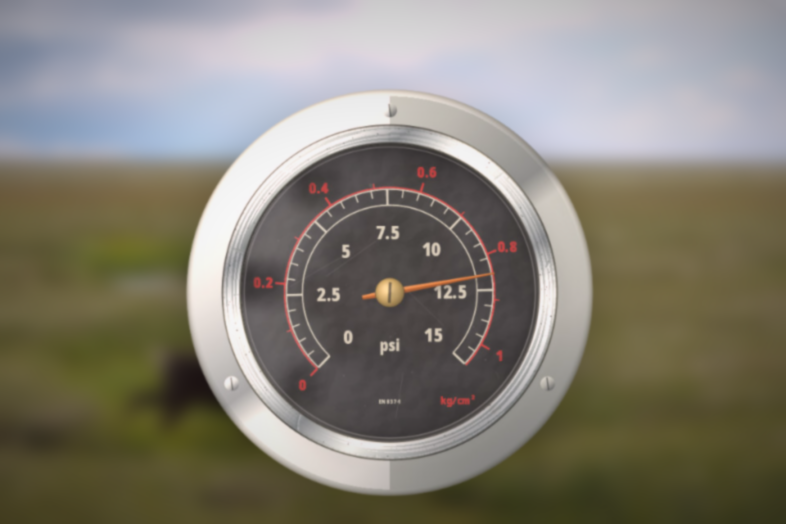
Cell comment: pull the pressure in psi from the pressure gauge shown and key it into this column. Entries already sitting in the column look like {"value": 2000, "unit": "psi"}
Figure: {"value": 12, "unit": "psi"}
